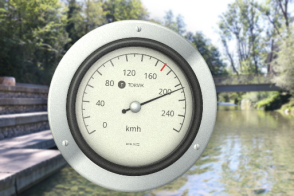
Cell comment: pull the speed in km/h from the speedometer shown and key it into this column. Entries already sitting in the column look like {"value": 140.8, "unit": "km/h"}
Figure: {"value": 205, "unit": "km/h"}
